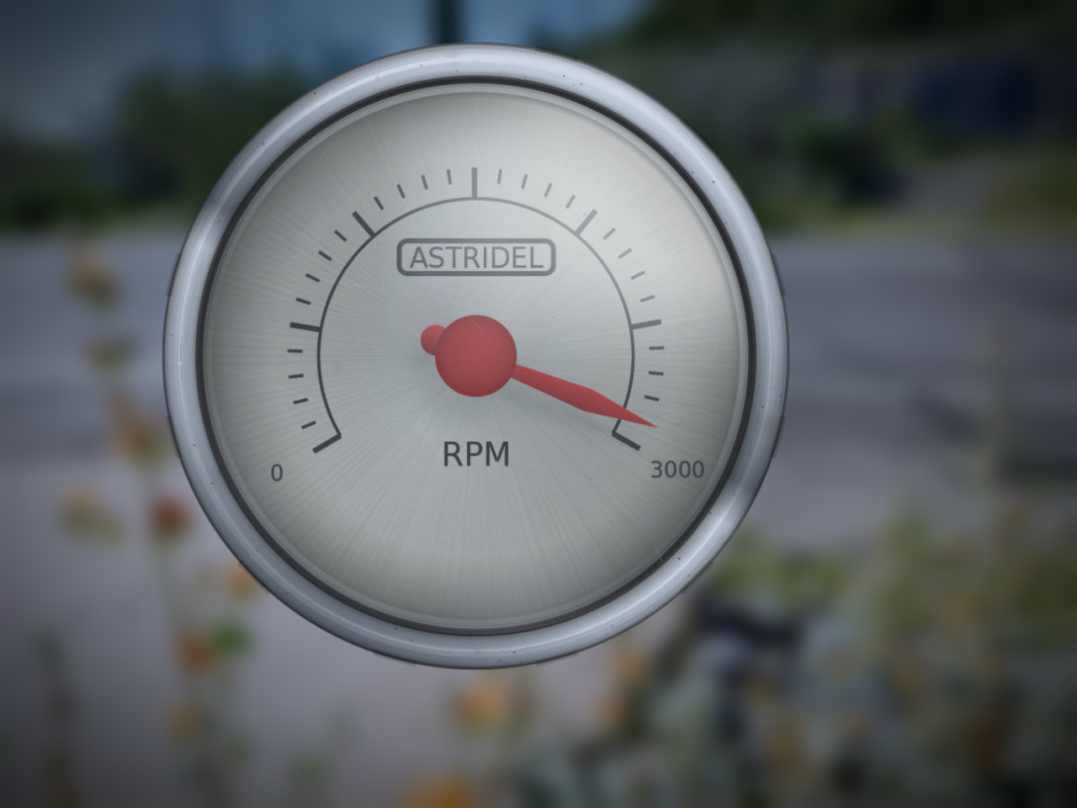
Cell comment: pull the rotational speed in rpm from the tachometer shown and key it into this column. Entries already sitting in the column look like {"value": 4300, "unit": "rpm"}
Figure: {"value": 2900, "unit": "rpm"}
